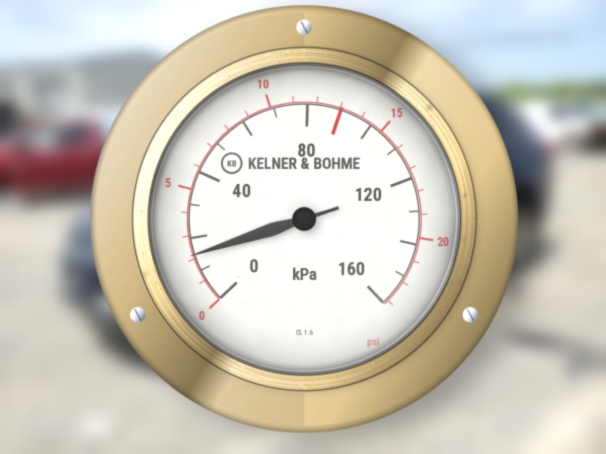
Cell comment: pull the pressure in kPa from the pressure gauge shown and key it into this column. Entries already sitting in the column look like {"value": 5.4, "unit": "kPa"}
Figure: {"value": 15, "unit": "kPa"}
